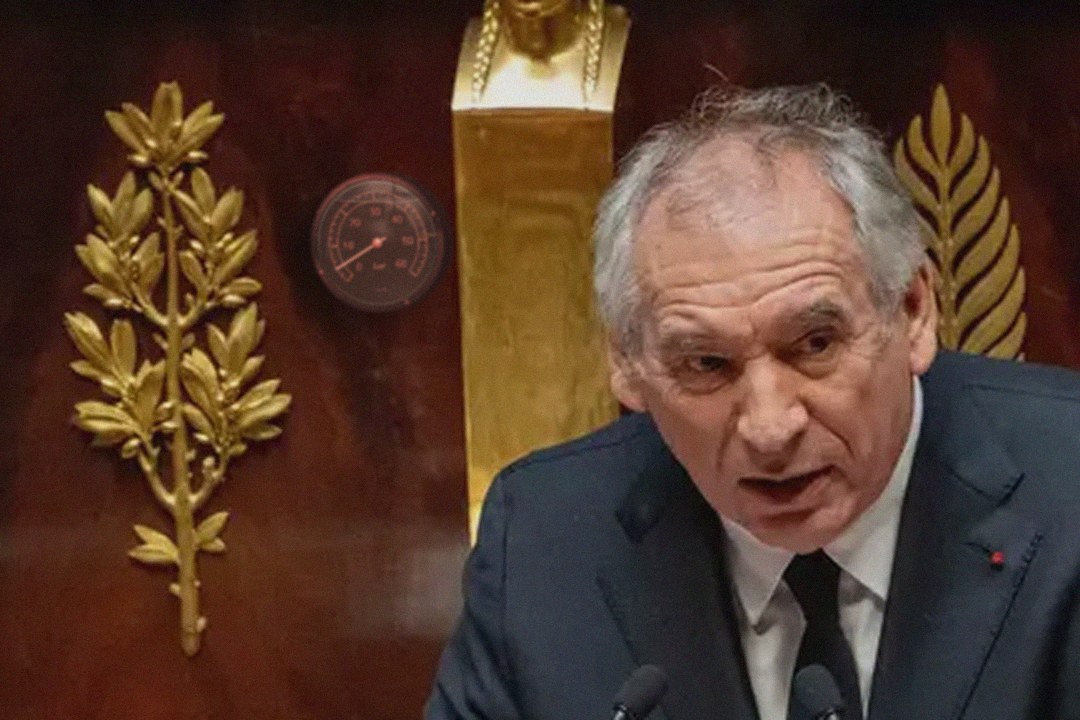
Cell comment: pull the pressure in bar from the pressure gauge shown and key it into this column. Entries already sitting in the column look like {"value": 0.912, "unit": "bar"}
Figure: {"value": 4, "unit": "bar"}
